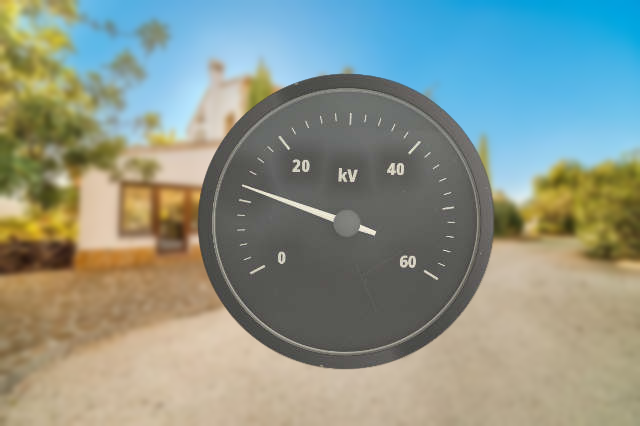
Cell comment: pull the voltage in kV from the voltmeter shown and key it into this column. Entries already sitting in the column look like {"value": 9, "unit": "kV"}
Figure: {"value": 12, "unit": "kV"}
